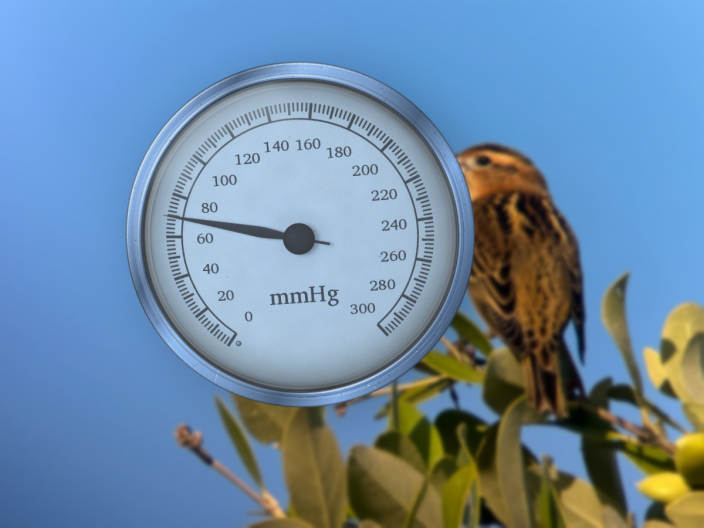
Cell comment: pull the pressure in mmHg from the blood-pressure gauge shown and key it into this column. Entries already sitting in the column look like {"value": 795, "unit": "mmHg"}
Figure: {"value": 70, "unit": "mmHg"}
